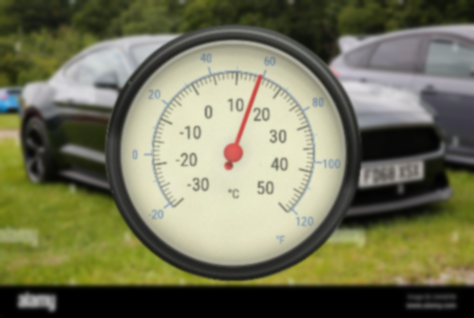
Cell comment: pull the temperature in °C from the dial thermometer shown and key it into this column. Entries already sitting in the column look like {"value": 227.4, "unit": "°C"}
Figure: {"value": 15, "unit": "°C"}
